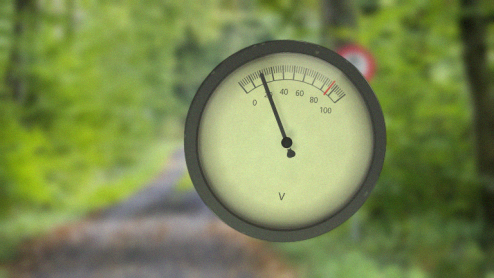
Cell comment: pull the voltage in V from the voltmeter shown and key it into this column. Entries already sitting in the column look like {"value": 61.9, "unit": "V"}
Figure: {"value": 20, "unit": "V"}
